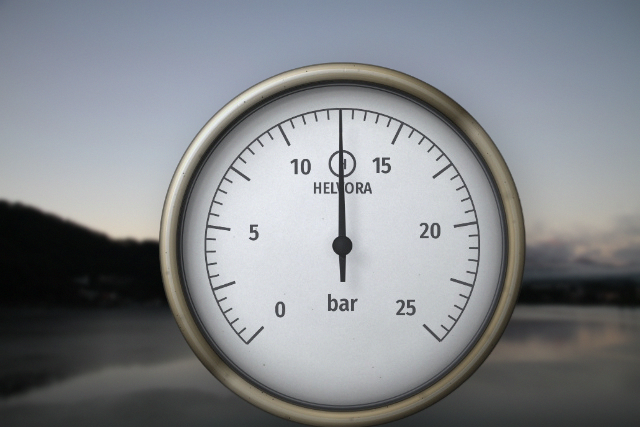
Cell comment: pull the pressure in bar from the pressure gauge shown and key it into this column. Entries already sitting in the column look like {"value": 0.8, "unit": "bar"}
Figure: {"value": 12.5, "unit": "bar"}
